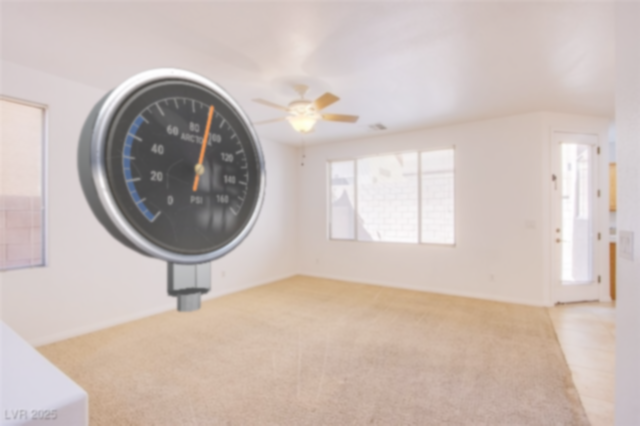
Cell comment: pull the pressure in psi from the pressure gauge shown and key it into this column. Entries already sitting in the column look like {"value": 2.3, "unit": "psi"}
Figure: {"value": 90, "unit": "psi"}
